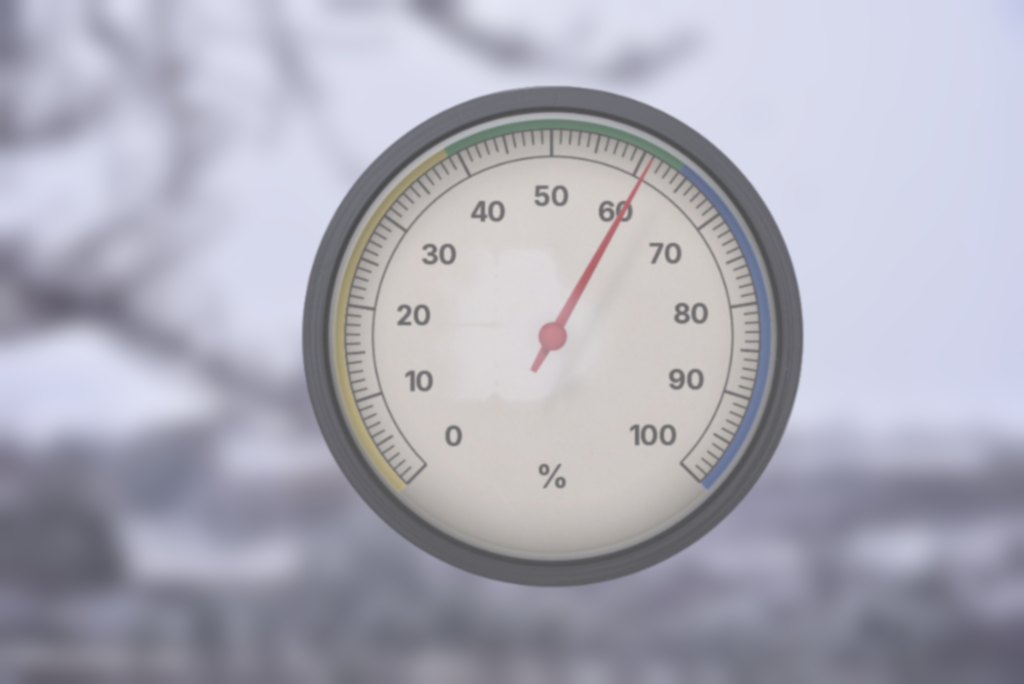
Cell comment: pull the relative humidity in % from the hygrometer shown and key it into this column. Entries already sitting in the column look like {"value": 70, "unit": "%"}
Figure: {"value": 61, "unit": "%"}
